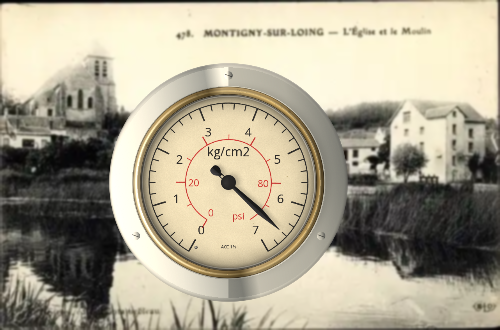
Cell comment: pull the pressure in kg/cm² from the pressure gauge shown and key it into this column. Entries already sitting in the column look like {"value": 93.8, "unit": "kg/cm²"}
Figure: {"value": 6.6, "unit": "kg/cm²"}
